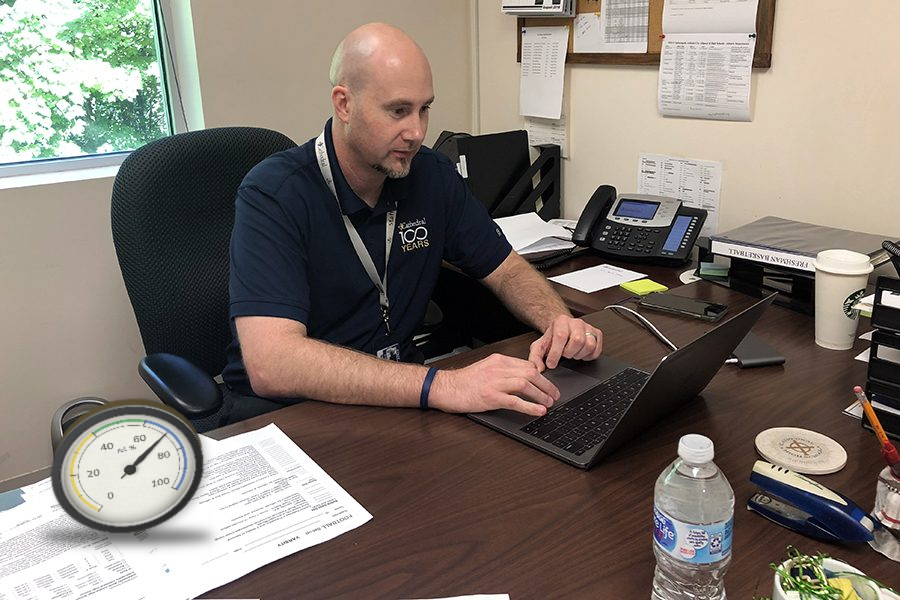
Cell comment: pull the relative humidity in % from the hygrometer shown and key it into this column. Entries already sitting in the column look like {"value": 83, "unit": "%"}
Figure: {"value": 70, "unit": "%"}
